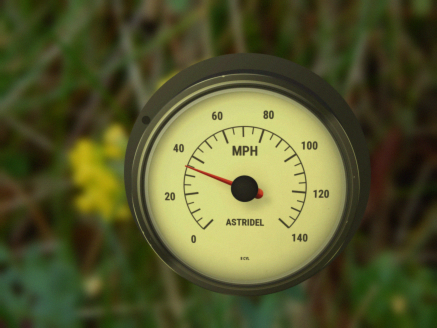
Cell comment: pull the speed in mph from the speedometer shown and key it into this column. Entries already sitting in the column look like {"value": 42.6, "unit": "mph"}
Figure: {"value": 35, "unit": "mph"}
